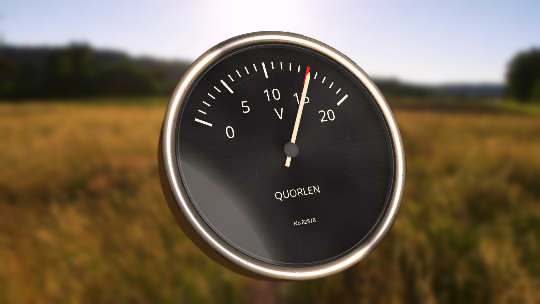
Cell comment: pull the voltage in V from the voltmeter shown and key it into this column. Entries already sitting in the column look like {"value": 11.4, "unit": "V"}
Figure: {"value": 15, "unit": "V"}
